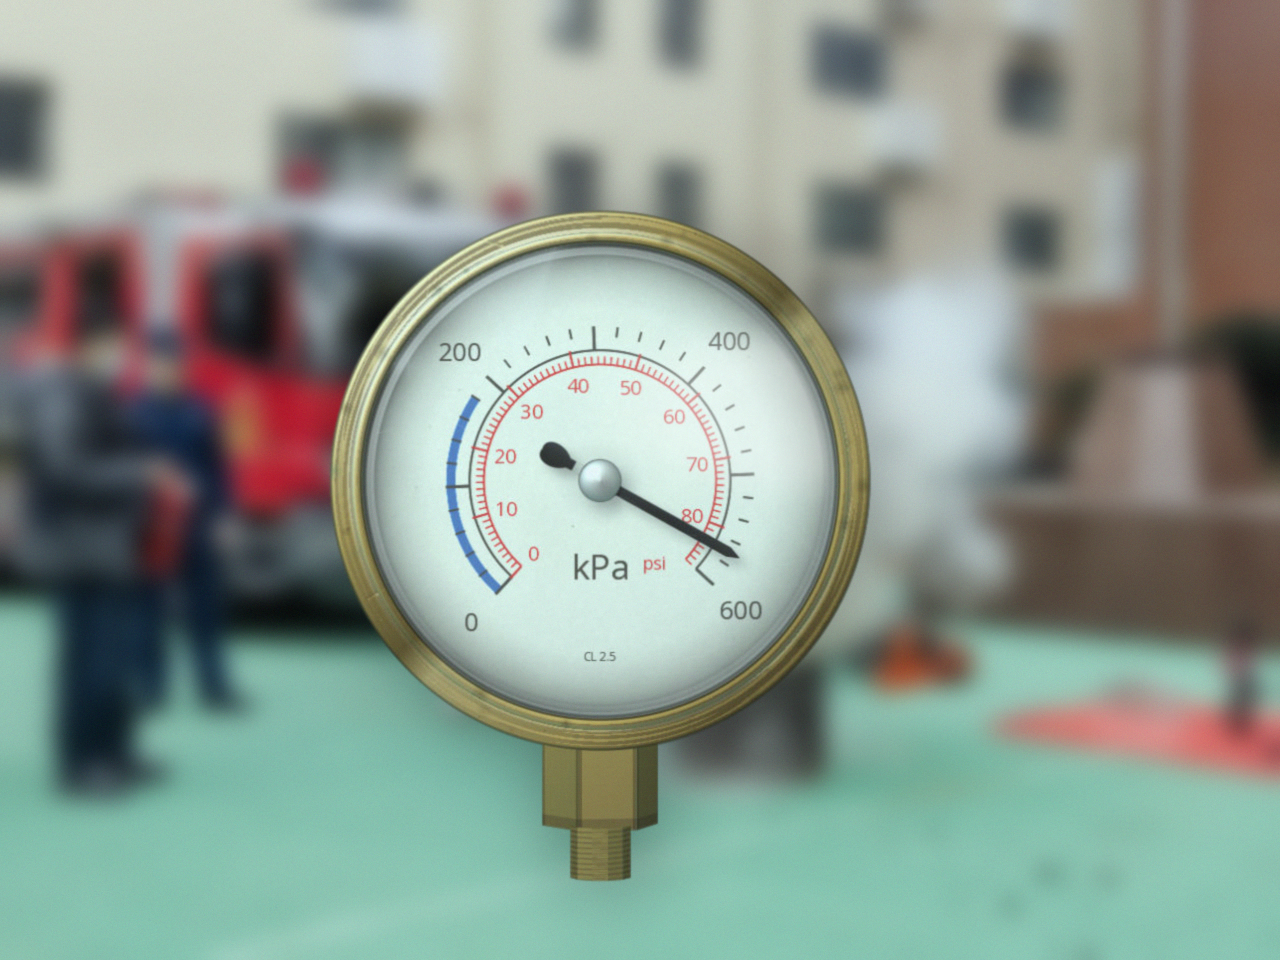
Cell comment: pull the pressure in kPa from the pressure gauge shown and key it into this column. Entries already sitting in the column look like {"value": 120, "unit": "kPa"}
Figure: {"value": 570, "unit": "kPa"}
